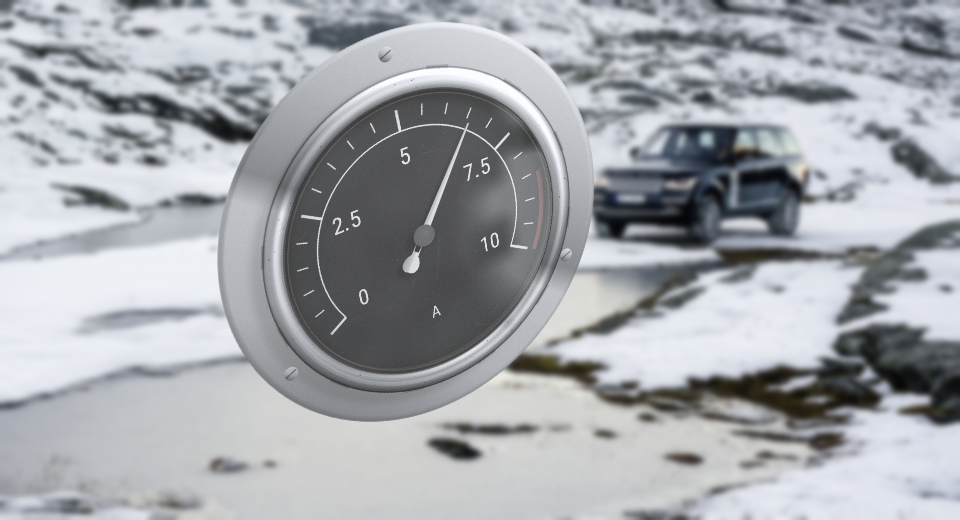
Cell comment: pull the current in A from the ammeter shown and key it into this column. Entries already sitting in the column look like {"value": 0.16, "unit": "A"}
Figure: {"value": 6.5, "unit": "A"}
